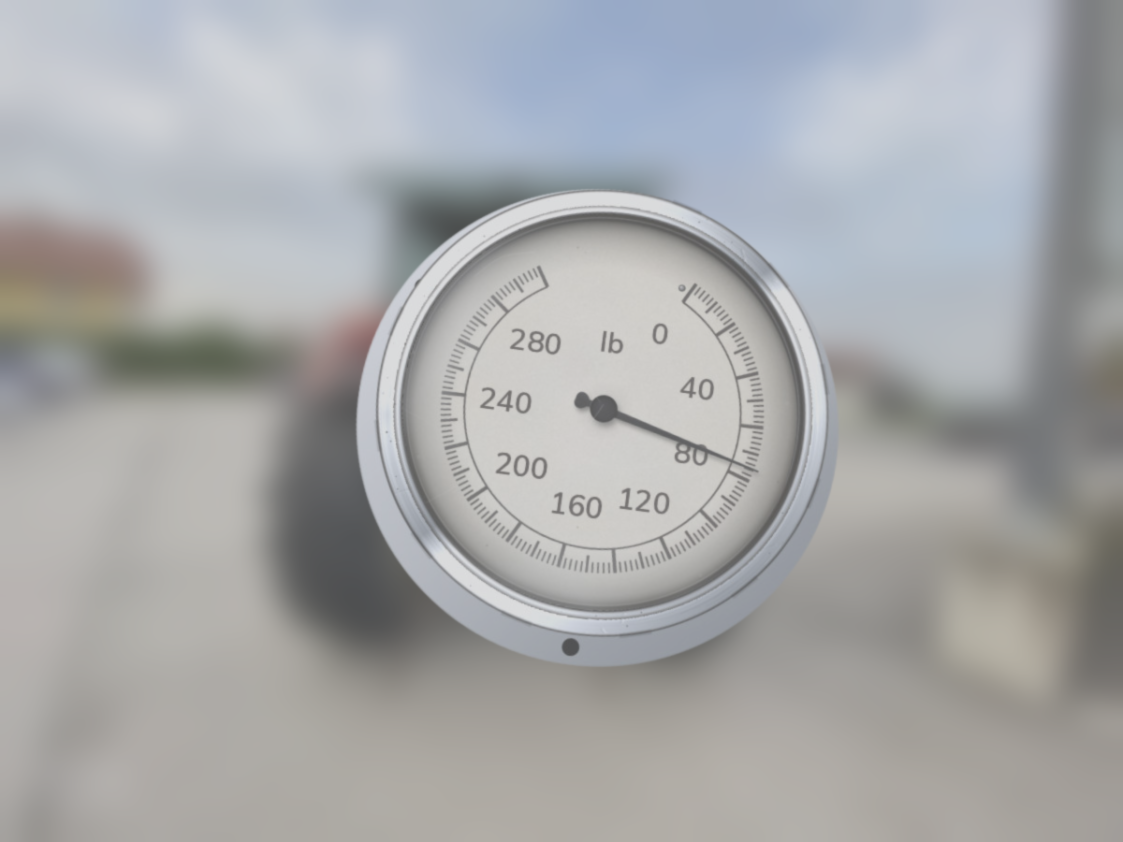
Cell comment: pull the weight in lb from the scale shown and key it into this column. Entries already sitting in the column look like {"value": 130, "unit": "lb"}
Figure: {"value": 76, "unit": "lb"}
